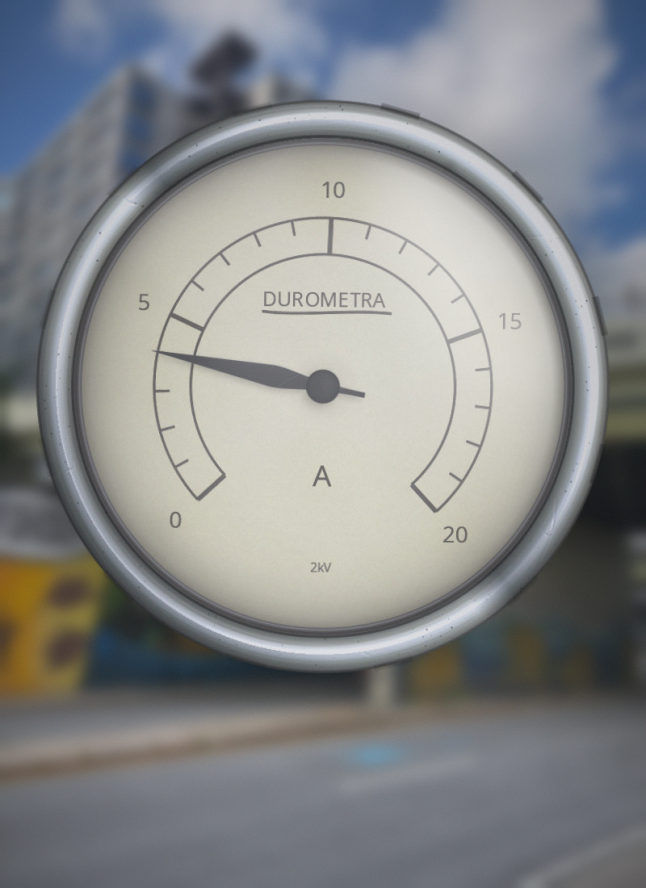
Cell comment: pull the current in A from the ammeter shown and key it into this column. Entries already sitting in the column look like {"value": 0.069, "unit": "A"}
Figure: {"value": 4, "unit": "A"}
